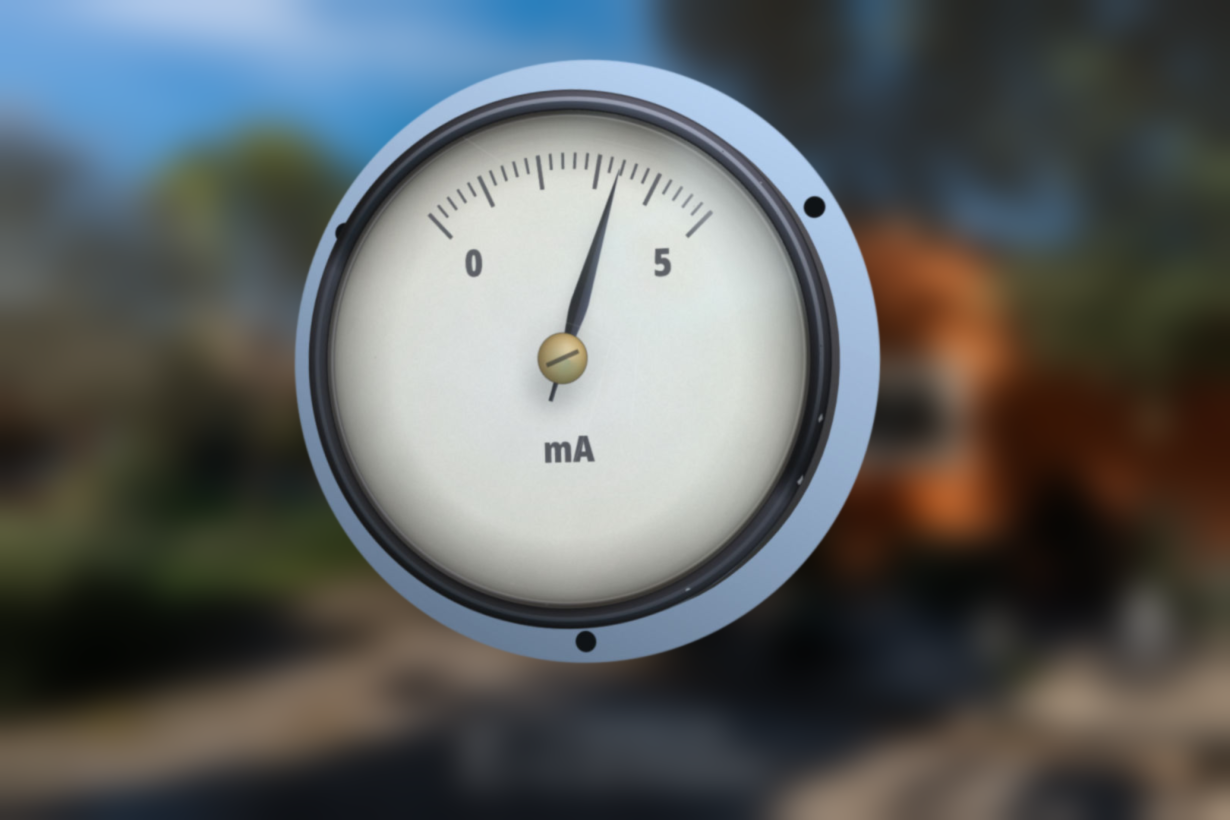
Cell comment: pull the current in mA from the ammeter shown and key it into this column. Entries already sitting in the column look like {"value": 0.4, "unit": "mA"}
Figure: {"value": 3.4, "unit": "mA"}
